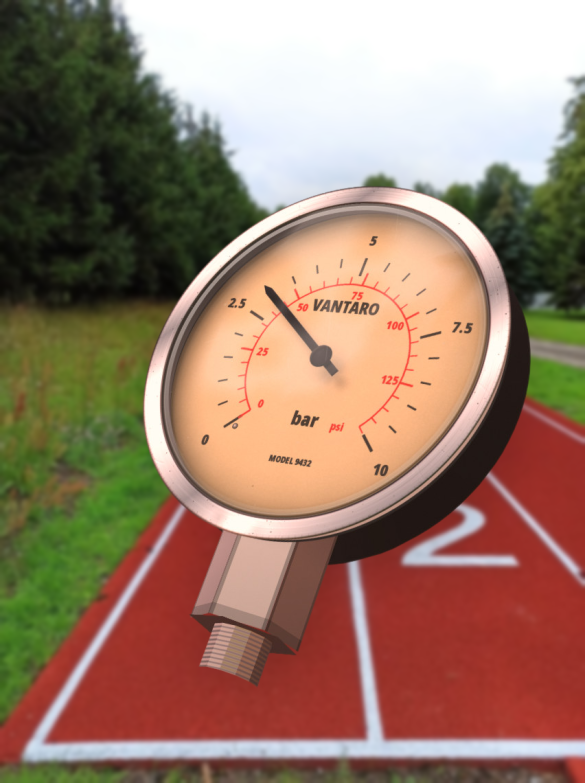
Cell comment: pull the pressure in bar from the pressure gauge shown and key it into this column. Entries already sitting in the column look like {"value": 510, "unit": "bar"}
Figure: {"value": 3, "unit": "bar"}
